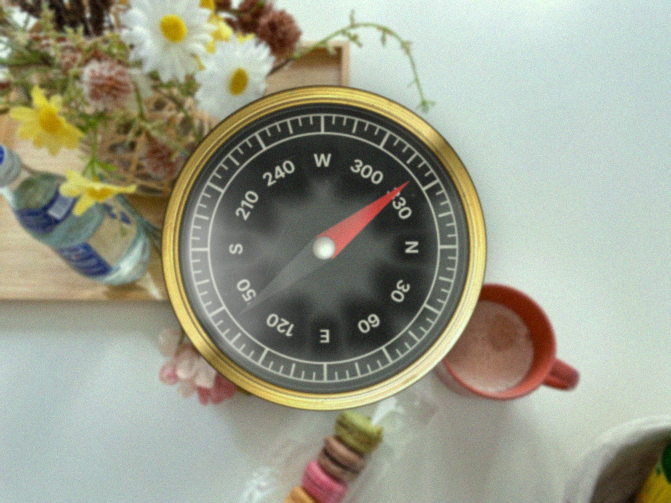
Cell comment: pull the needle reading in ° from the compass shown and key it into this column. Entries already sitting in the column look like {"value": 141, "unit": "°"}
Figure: {"value": 322.5, "unit": "°"}
